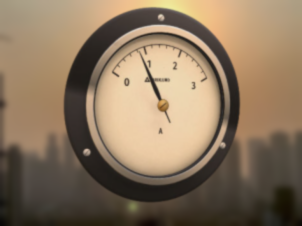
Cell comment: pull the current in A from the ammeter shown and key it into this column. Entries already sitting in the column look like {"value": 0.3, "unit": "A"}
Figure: {"value": 0.8, "unit": "A"}
